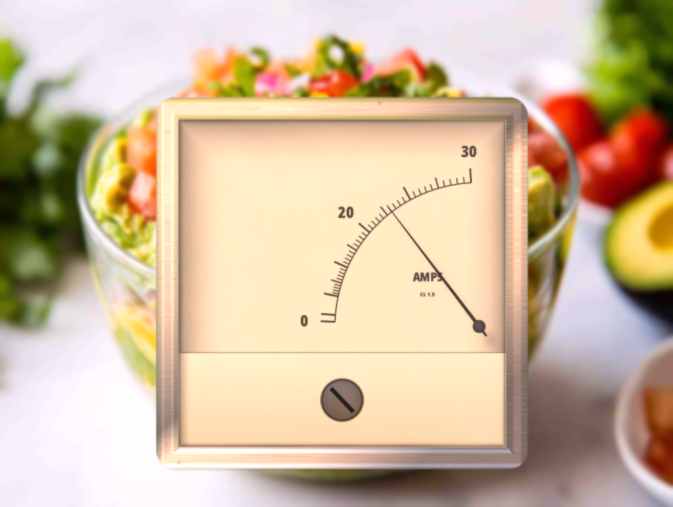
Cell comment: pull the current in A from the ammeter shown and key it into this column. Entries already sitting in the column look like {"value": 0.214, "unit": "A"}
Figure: {"value": 23, "unit": "A"}
